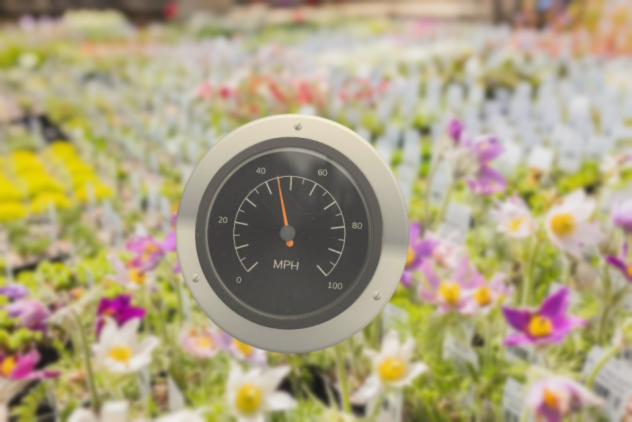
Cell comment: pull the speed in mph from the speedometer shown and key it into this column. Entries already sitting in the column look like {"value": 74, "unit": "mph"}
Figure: {"value": 45, "unit": "mph"}
